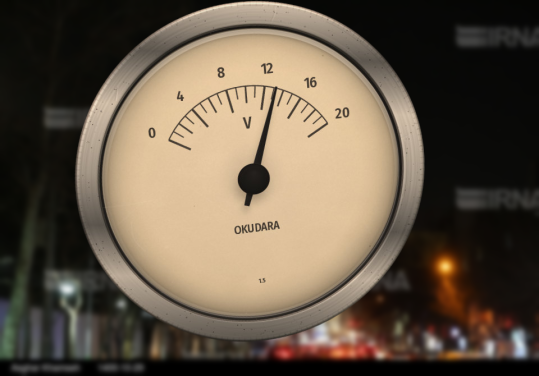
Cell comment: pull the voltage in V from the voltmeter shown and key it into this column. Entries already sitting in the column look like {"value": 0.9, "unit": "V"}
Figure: {"value": 13, "unit": "V"}
